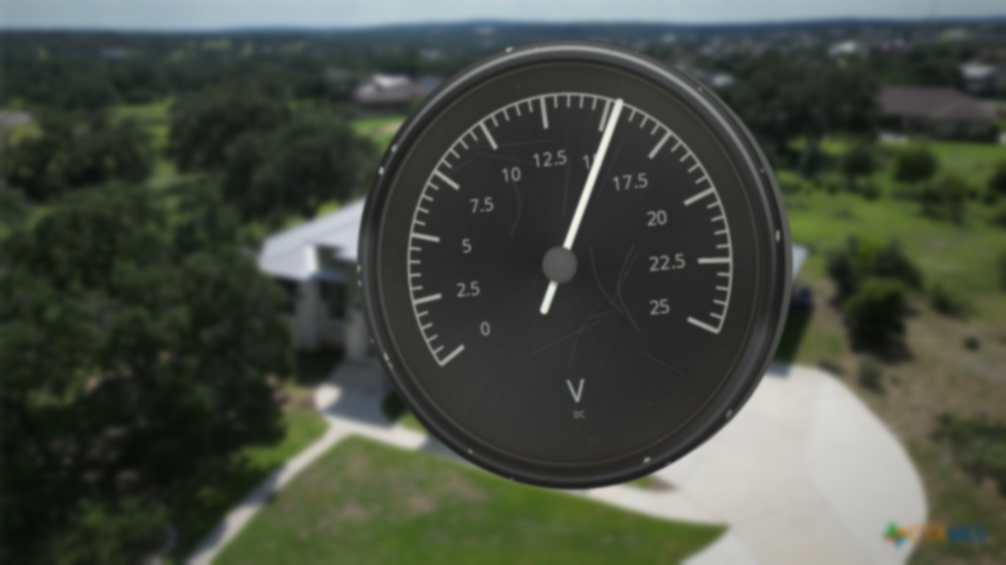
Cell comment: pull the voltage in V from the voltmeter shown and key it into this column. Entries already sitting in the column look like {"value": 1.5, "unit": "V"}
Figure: {"value": 15.5, "unit": "V"}
